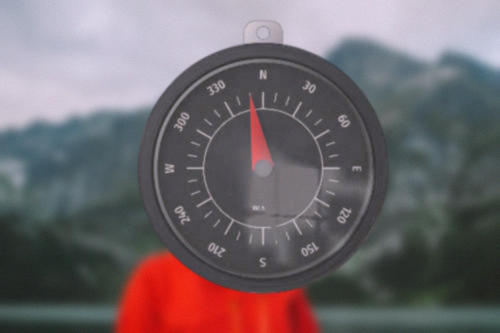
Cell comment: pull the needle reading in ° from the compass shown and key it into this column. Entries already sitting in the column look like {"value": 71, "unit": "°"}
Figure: {"value": 350, "unit": "°"}
